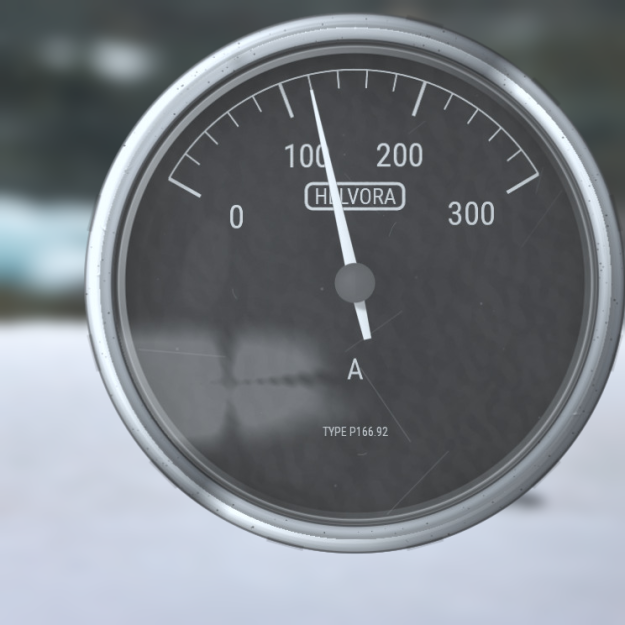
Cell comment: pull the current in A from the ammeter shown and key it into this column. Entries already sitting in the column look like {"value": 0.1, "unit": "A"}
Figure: {"value": 120, "unit": "A"}
